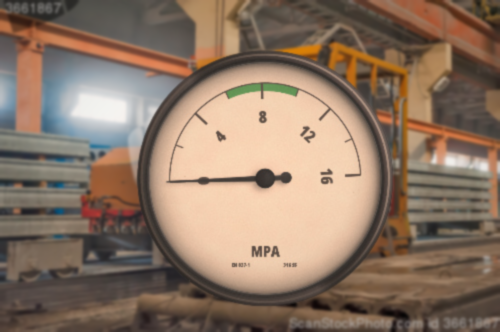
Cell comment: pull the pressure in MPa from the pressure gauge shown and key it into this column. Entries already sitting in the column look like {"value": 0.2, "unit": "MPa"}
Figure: {"value": 0, "unit": "MPa"}
